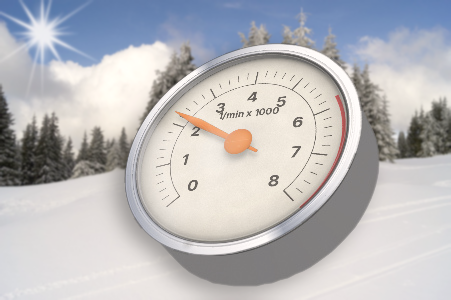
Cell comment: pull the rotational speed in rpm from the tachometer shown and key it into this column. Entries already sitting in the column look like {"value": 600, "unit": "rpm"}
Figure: {"value": 2200, "unit": "rpm"}
